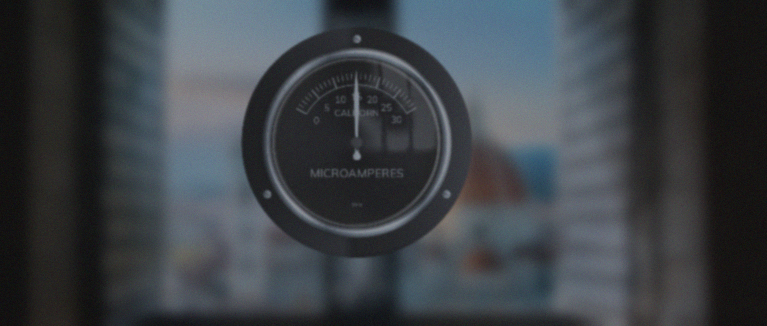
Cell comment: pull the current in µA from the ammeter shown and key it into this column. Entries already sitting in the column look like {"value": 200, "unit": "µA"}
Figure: {"value": 15, "unit": "µA"}
